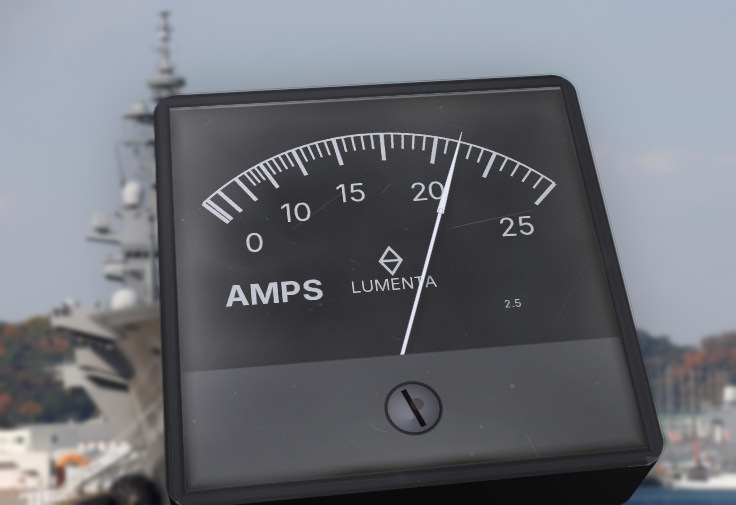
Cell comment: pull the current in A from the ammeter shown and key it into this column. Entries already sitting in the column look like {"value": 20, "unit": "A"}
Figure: {"value": 21, "unit": "A"}
